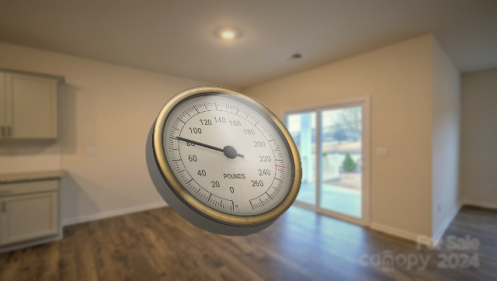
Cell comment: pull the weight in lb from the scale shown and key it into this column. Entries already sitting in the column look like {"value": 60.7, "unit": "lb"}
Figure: {"value": 80, "unit": "lb"}
